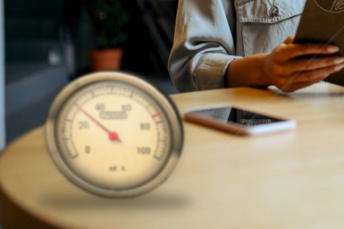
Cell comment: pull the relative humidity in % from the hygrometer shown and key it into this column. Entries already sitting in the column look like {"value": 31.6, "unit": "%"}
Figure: {"value": 30, "unit": "%"}
